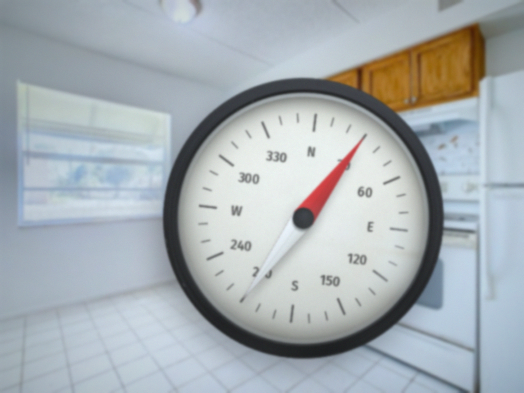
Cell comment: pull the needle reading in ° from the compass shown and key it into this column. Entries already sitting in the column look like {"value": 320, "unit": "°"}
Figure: {"value": 30, "unit": "°"}
